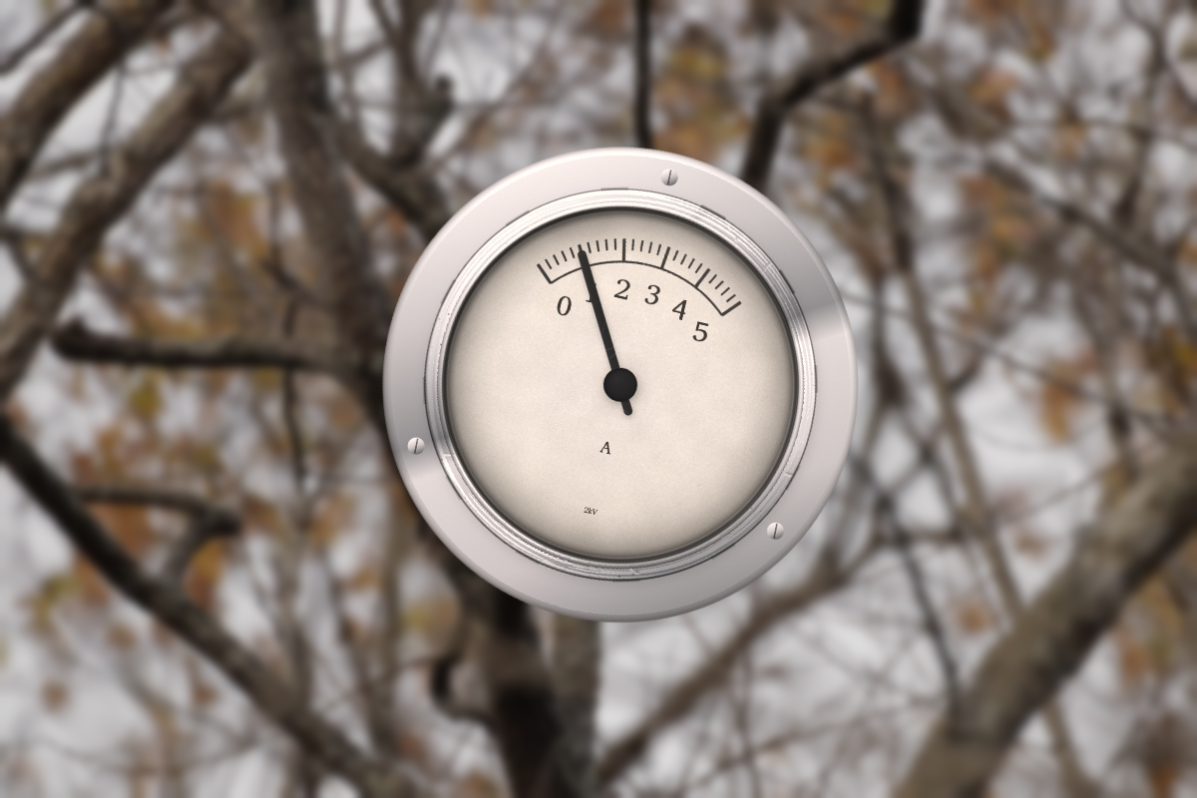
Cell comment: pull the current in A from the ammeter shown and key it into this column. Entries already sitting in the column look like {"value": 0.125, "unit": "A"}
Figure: {"value": 1, "unit": "A"}
